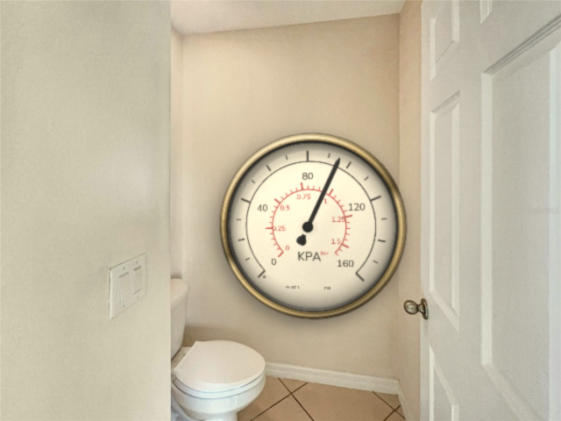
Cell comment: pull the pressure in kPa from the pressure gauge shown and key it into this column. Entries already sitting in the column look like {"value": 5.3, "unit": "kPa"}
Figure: {"value": 95, "unit": "kPa"}
